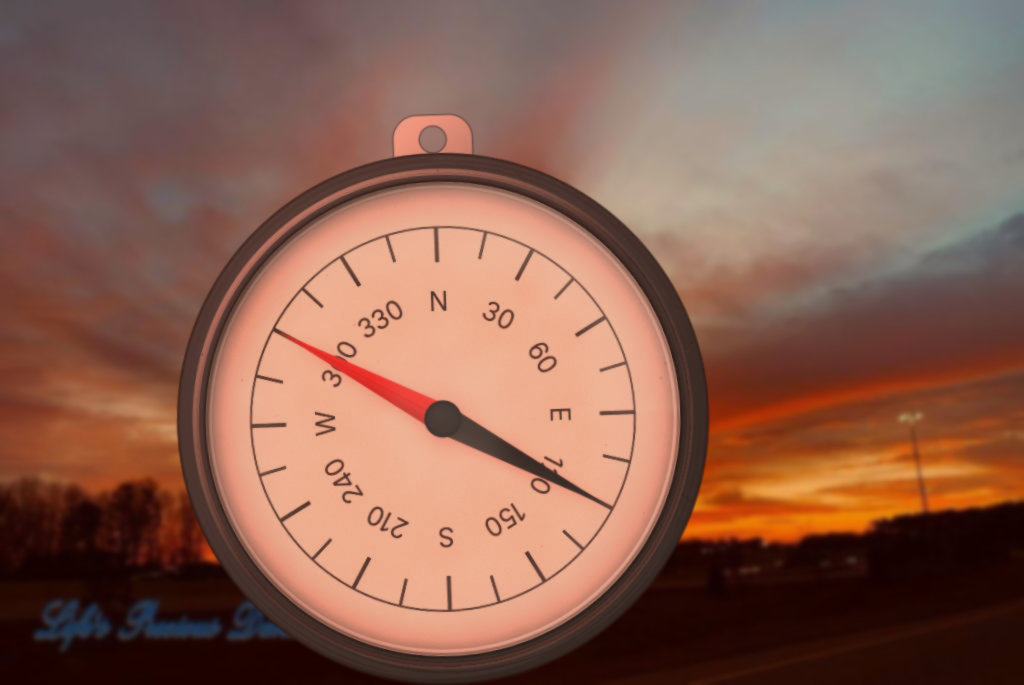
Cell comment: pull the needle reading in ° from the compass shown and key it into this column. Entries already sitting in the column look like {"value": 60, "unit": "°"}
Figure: {"value": 300, "unit": "°"}
